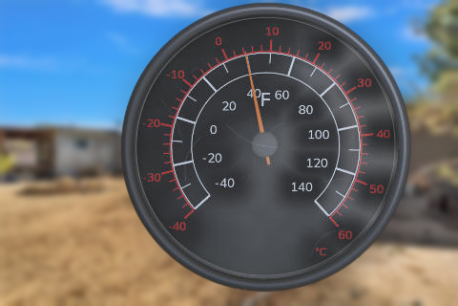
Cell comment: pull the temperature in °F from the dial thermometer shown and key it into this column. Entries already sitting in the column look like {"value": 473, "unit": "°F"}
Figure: {"value": 40, "unit": "°F"}
